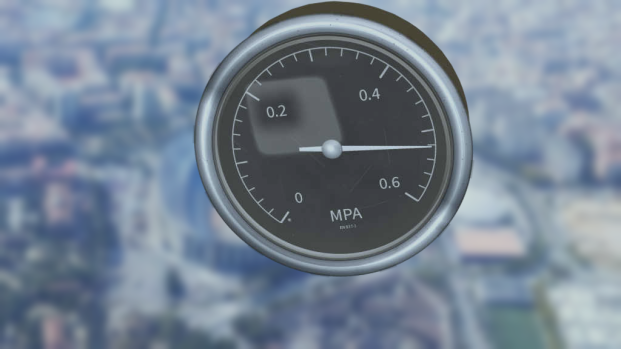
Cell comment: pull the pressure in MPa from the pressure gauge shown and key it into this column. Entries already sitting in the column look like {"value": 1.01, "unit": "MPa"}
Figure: {"value": 0.52, "unit": "MPa"}
